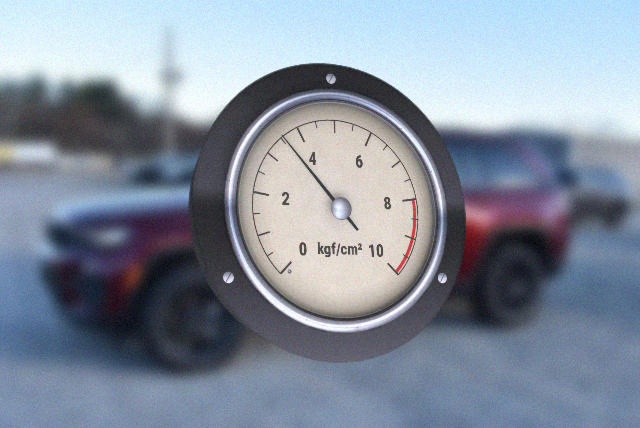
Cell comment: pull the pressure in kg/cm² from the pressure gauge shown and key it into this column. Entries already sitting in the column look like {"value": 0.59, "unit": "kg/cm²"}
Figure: {"value": 3.5, "unit": "kg/cm²"}
